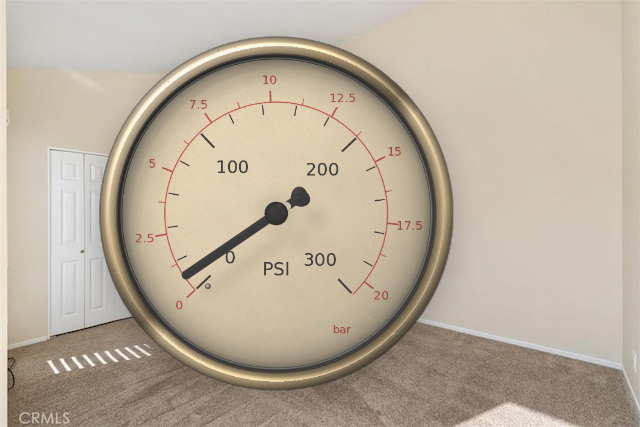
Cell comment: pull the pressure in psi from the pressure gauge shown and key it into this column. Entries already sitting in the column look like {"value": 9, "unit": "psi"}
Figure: {"value": 10, "unit": "psi"}
